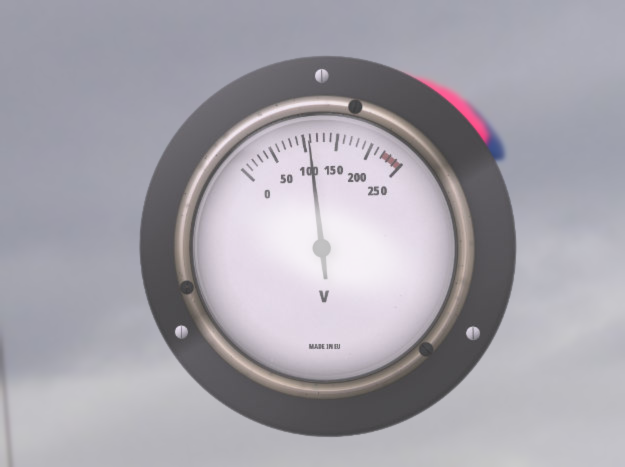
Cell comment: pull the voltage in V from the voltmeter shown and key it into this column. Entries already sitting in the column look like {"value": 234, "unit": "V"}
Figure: {"value": 110, "unit": "V"}
